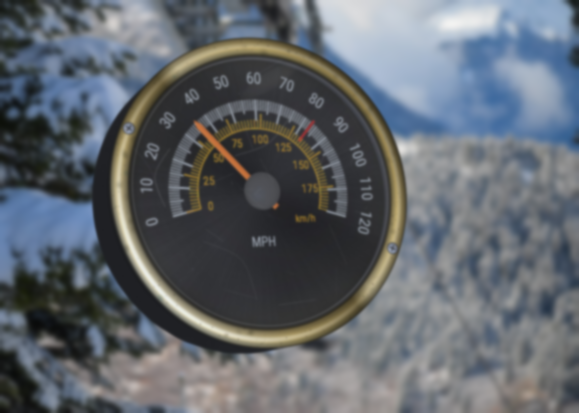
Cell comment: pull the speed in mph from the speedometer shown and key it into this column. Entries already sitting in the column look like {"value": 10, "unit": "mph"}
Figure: {"value": 35, "unit": "mph"}
